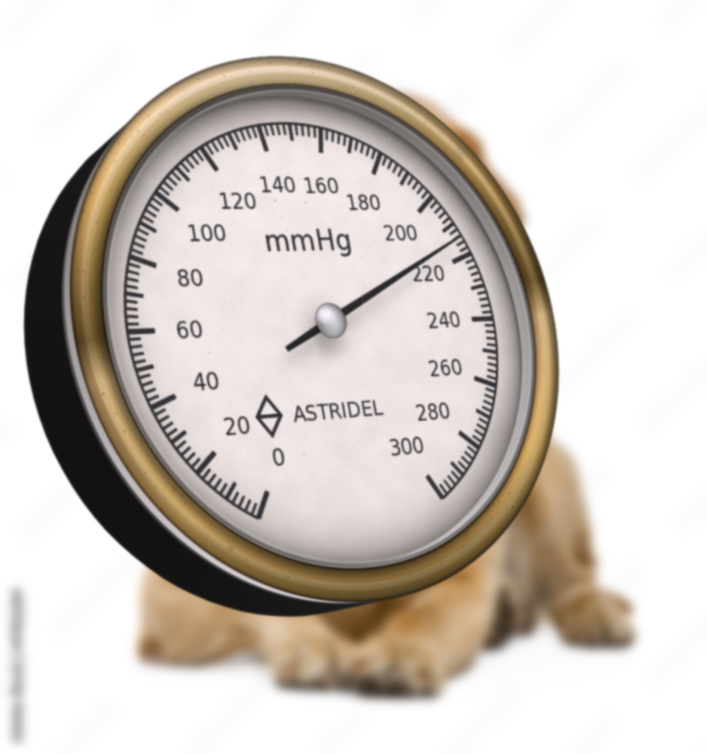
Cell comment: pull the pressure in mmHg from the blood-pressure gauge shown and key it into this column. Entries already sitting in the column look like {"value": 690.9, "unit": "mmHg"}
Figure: {"value": 214, "unit": "mmHg"}
